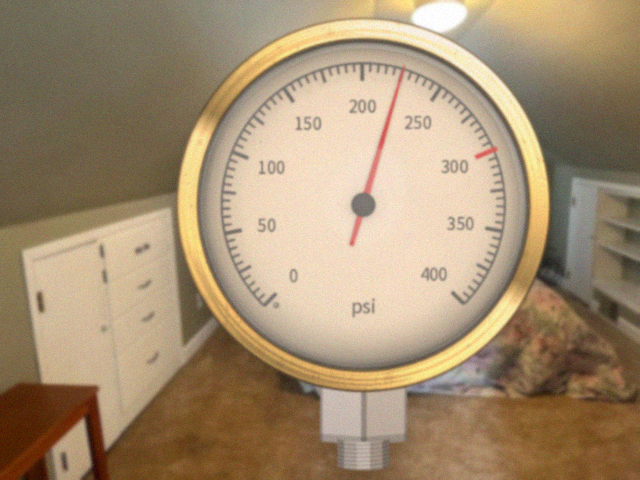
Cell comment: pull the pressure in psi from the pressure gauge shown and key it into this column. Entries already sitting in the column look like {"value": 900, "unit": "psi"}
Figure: {"value": 225, "unit": "psi"}
